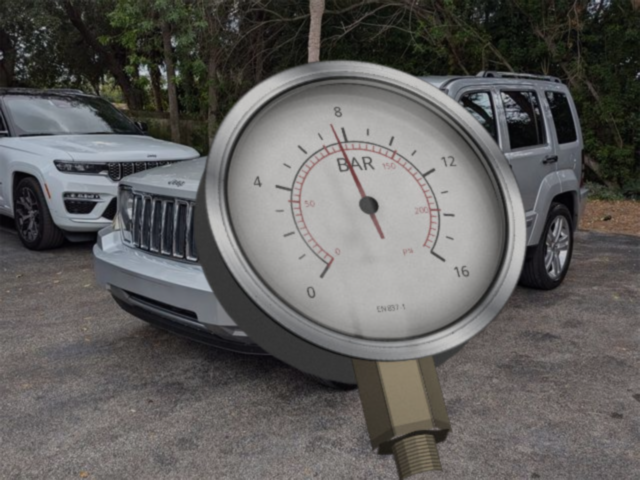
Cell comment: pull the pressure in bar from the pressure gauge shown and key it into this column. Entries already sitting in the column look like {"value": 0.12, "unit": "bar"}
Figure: {"value": 7.5, "unit": "bar"}
